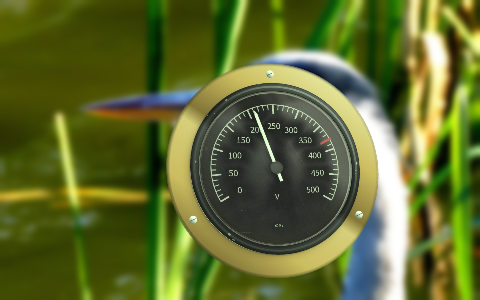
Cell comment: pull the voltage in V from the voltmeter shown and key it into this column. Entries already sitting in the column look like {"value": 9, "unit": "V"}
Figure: {"value": 210, "unit": "V"}
